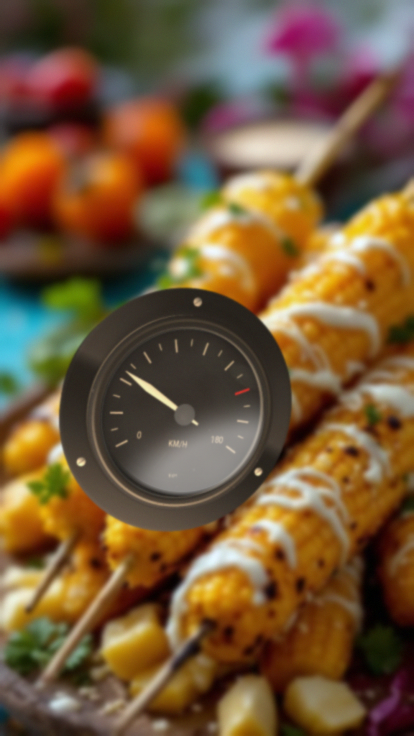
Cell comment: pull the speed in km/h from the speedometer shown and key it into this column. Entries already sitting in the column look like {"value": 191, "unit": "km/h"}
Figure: {"value": 45, "unit": "km/h"}
